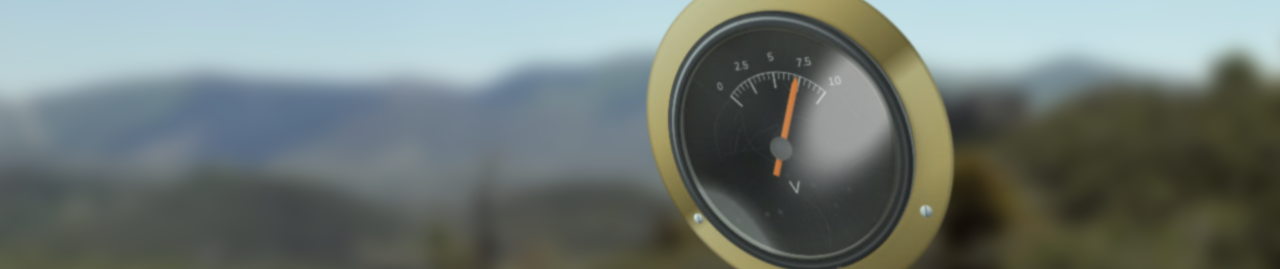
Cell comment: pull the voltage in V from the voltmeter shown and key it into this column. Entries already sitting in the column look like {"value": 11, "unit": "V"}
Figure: {"value": 7.5, "unit": "V"}
